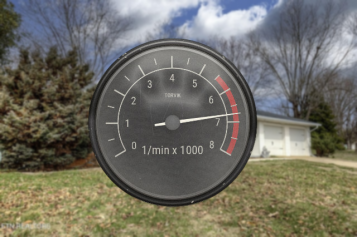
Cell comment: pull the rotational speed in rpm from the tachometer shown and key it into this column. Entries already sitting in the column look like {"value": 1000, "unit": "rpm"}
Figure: {"value": 6750, "unit": "rpm"}
